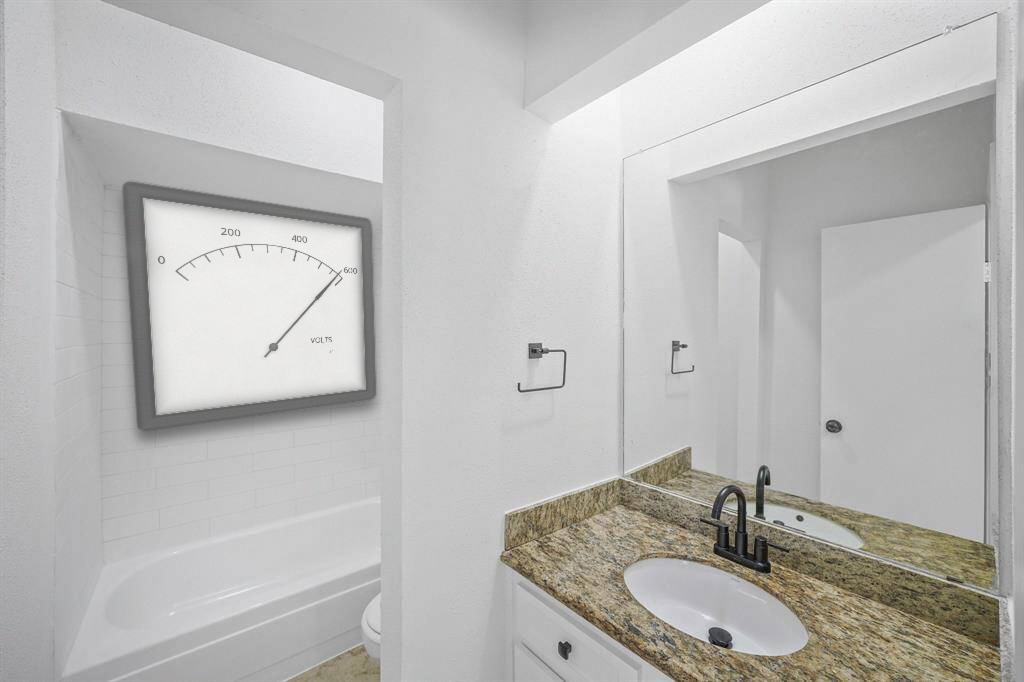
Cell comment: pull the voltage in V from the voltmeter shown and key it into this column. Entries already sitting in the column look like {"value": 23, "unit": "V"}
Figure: {"value": 575, "unit": "V"}
